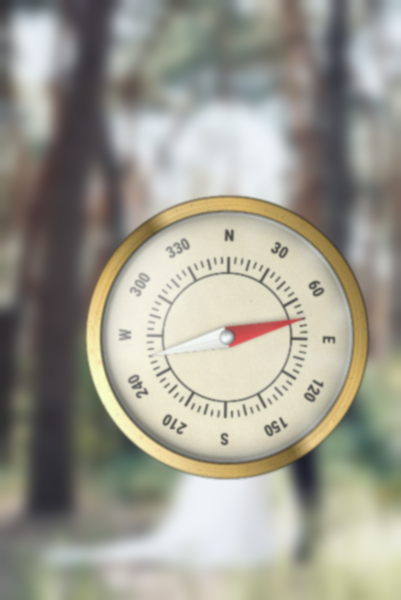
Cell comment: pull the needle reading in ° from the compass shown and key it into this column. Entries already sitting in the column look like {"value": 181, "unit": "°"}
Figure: {"value": 75, "unit": "°"}
